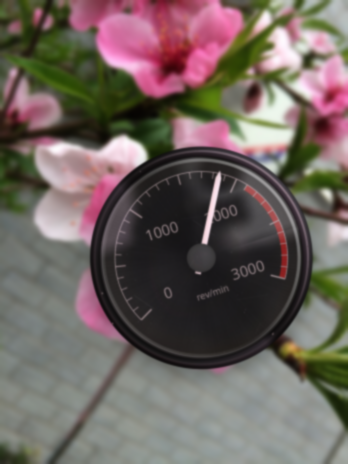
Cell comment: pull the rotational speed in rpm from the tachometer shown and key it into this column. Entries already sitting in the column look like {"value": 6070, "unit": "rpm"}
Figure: {"value": 1850, "unit": "rpm"}
